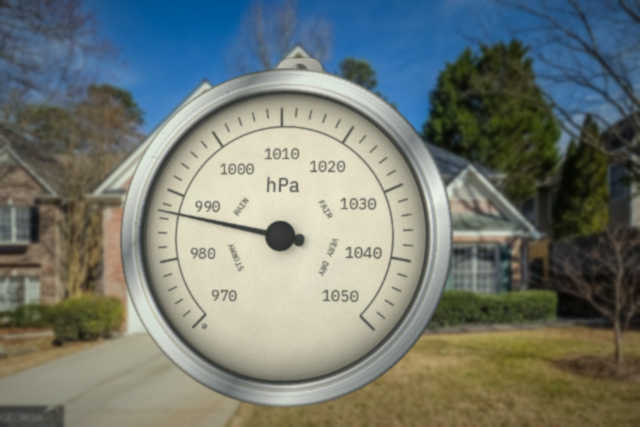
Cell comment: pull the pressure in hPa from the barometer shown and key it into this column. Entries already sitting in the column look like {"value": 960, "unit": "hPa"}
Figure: {"value": 987, "unit": "hPa"}
